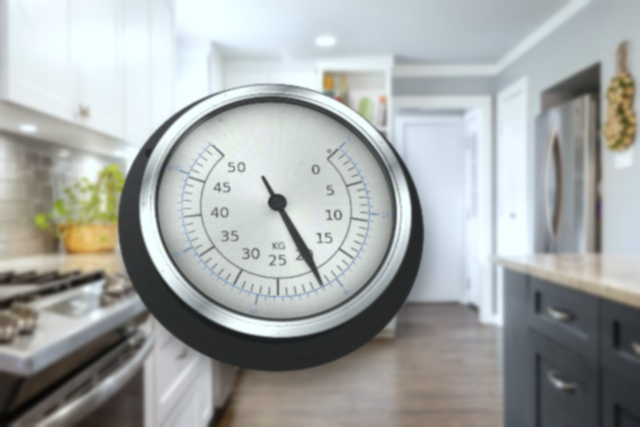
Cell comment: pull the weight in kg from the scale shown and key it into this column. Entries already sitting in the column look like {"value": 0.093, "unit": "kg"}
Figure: {"value": 20, "unit": "kg"}
